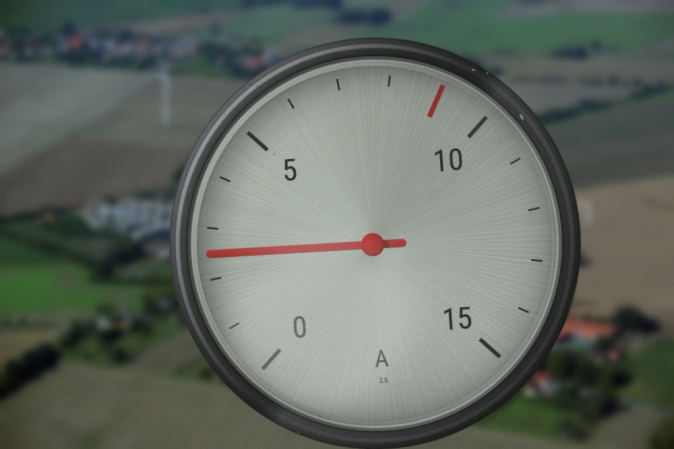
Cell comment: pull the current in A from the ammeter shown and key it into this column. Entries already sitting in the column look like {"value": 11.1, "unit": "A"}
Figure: {"value": 2.5, "unit": "A"}
